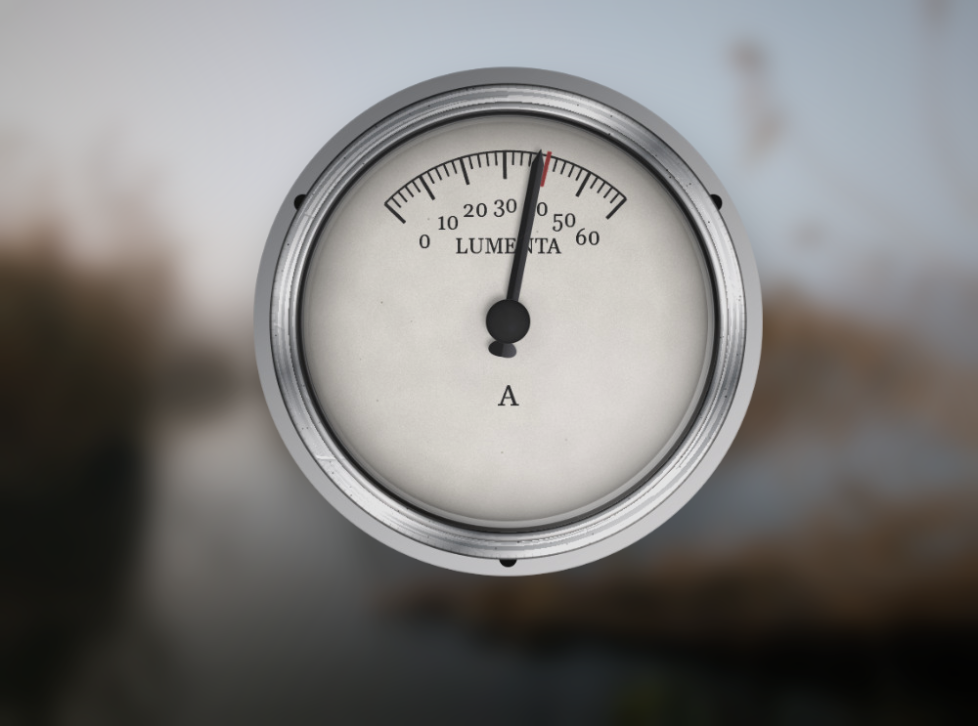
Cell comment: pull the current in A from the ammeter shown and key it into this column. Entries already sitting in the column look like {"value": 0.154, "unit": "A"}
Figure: {"value": 38, "unit": "A"}
